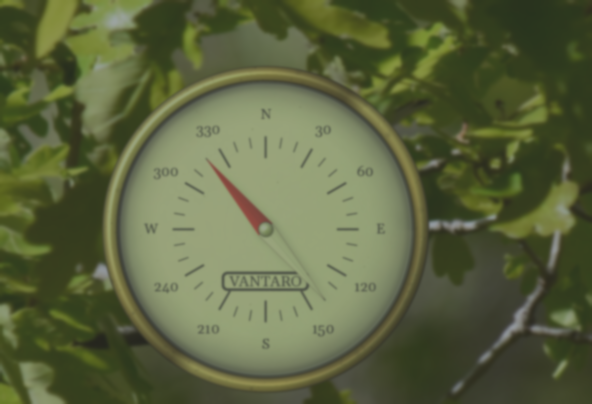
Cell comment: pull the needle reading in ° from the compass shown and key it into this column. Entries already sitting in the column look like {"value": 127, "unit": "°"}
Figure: {"value": 320, "unit": "°"}
